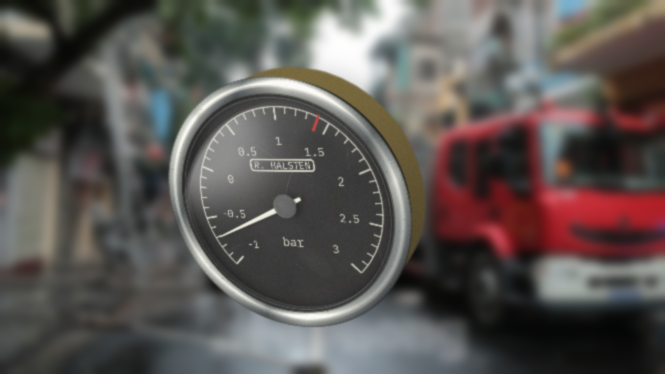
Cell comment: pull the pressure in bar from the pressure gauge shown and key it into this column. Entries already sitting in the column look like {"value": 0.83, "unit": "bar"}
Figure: {"value": -0.7, "unit": "bar"}
